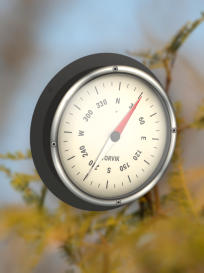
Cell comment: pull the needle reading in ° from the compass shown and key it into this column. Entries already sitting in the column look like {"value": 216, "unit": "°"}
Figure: {"value": 30, "unit": "°"}
